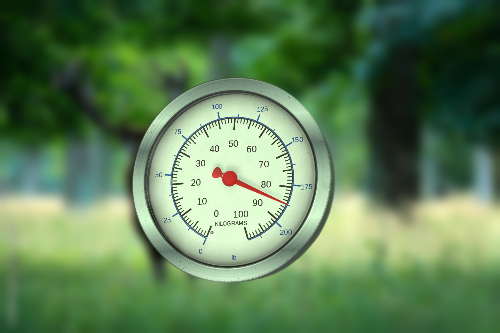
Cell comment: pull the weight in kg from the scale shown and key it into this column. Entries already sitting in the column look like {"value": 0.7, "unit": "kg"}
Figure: {"value": 85, "unit": "kg"}
